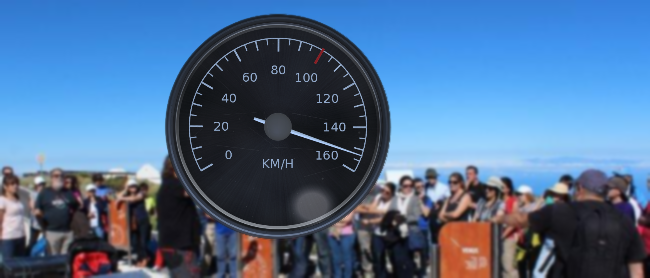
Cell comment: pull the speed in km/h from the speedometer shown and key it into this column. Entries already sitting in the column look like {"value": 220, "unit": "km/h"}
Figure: {"value": 152.5, "unit": "km/h"}
